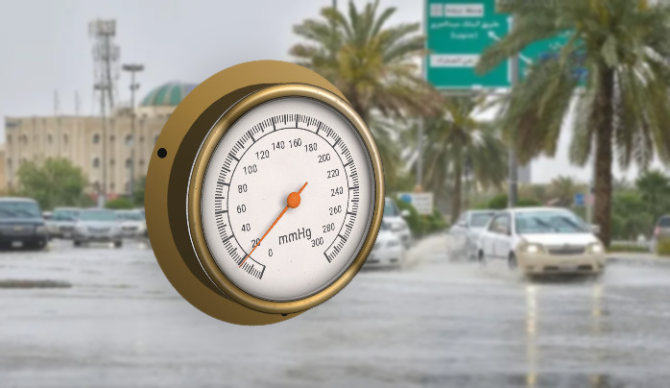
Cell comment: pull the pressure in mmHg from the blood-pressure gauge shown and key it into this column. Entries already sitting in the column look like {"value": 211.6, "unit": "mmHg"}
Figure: {"value": 20, "unit": "mmHg"}
